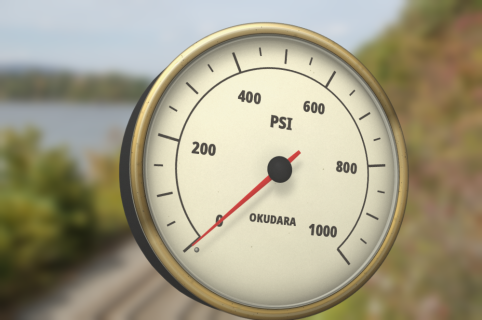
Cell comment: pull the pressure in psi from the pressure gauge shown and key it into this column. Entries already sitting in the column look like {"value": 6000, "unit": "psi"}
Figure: {"value": 0, "unit": "psi"}
